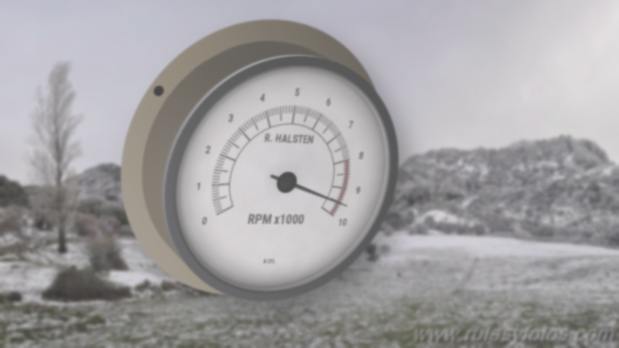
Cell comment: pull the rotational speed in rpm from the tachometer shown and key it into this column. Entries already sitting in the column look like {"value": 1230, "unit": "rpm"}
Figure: {"value": 9500, "unit": "rpm"}
